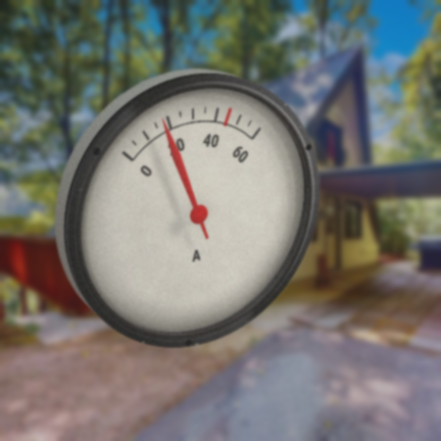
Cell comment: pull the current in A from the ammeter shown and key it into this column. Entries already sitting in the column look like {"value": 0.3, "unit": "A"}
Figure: {"value": 17.5, "unit": "A"}
